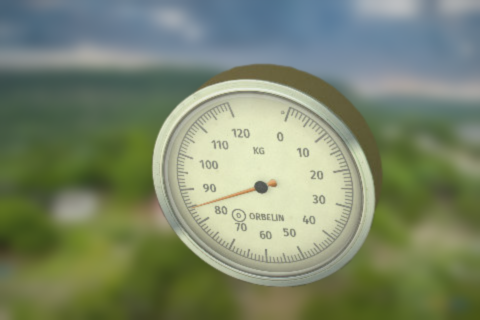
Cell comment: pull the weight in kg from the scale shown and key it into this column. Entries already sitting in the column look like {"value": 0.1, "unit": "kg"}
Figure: {"value": 85, "unit": "kg"}
